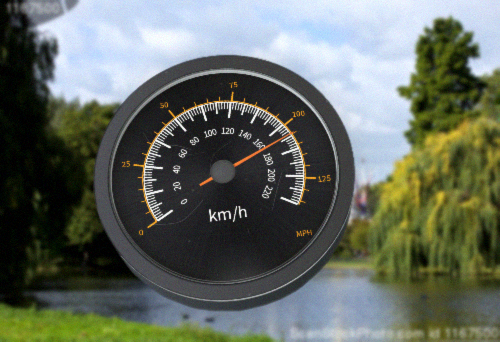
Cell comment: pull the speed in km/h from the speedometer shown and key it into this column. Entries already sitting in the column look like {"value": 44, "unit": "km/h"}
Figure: {"value": 170, "unit": "km/h"}
